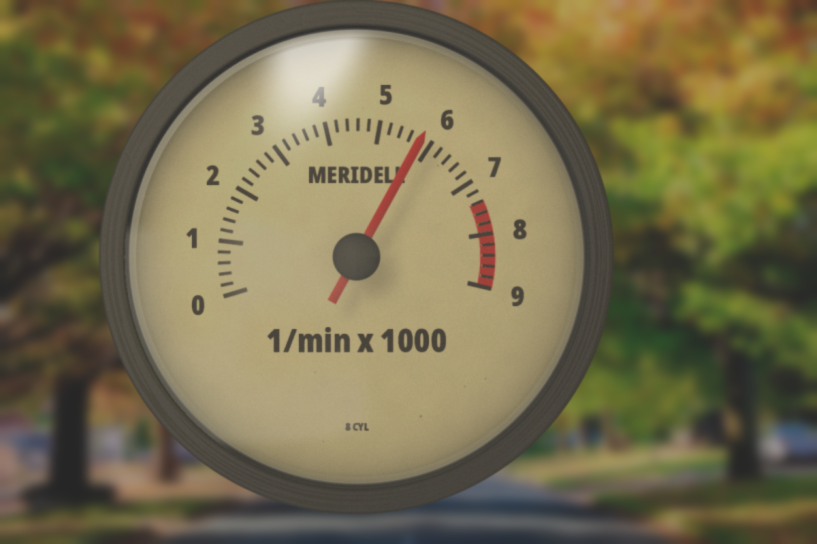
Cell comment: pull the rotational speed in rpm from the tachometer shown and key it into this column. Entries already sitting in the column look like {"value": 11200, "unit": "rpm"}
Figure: {"value": 5800, "unit": "rpm"}
